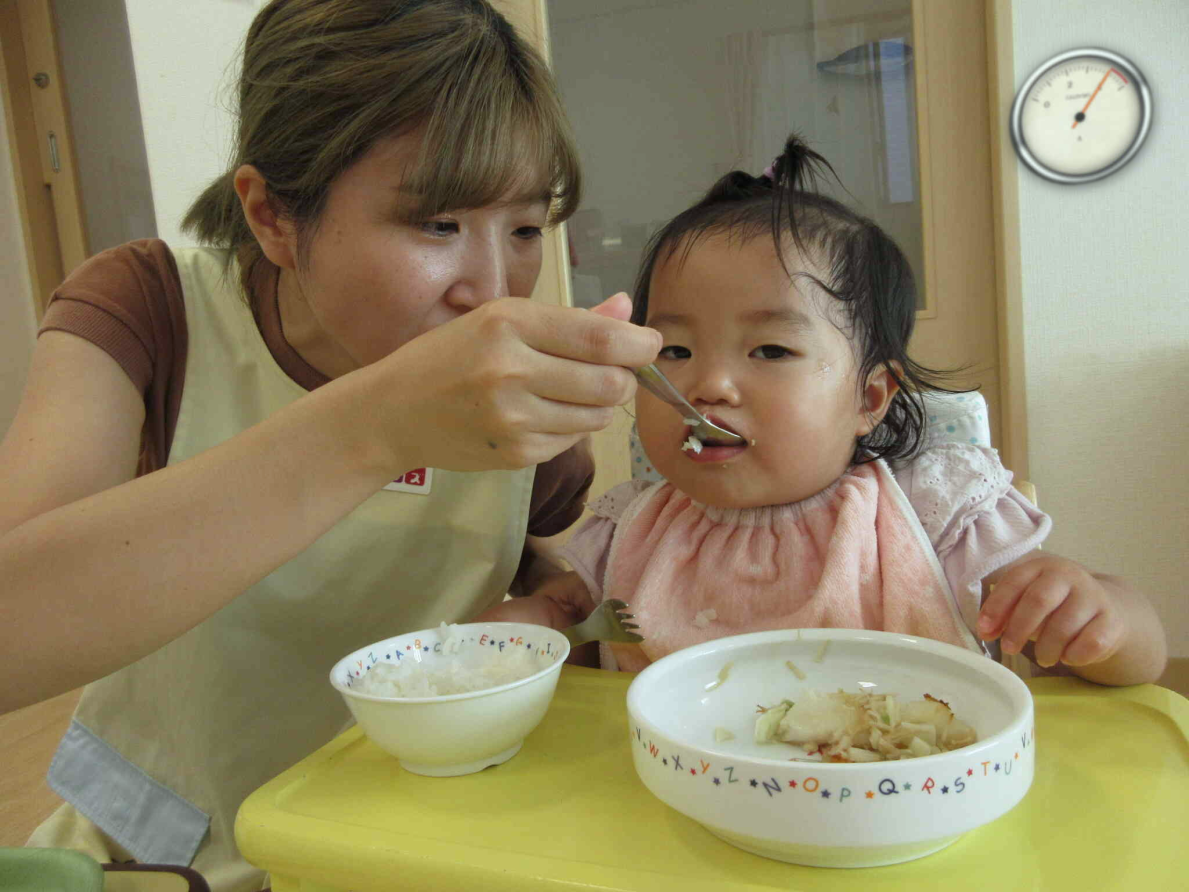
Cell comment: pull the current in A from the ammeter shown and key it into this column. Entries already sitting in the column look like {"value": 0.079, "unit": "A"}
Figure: {"value": 4, "unit": "A"}
